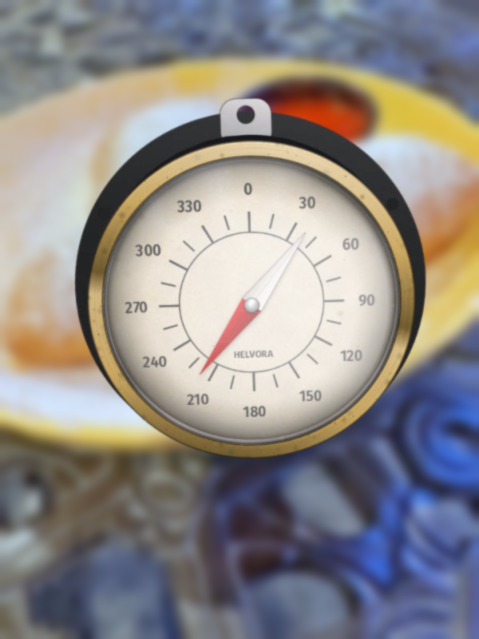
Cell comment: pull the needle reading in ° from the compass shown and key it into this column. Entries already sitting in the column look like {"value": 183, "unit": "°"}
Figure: {"value": 217.5, "unit": "°"}
